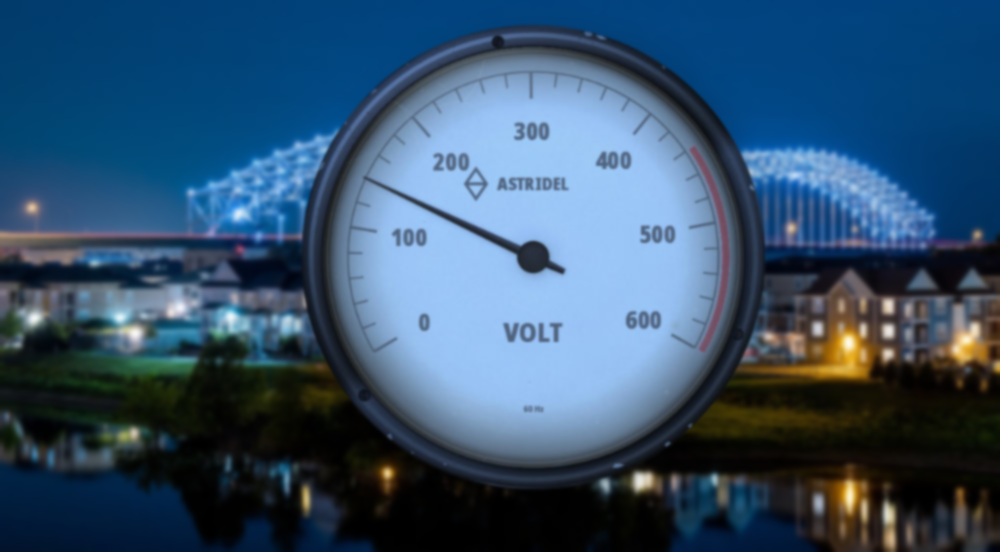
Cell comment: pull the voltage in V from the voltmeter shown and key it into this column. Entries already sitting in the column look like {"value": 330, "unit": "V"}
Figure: {"value": 140, "unit": "V"}
